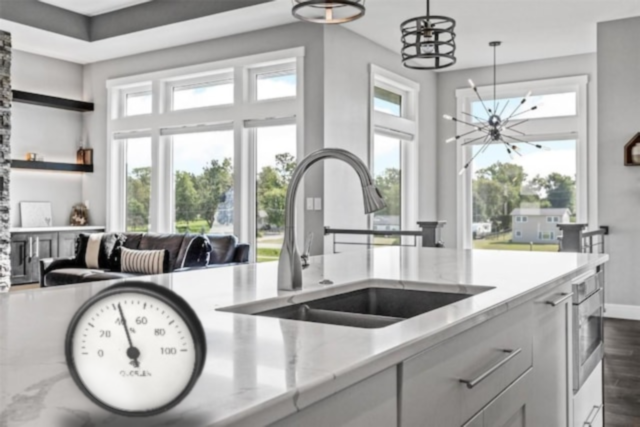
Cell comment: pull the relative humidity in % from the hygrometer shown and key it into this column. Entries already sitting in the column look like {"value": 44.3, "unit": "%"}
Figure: {"value": 44, "unit": "%"}
